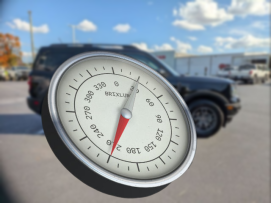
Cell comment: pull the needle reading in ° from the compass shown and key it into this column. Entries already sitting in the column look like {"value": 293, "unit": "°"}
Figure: {"value": 210, "unit": "°"}
